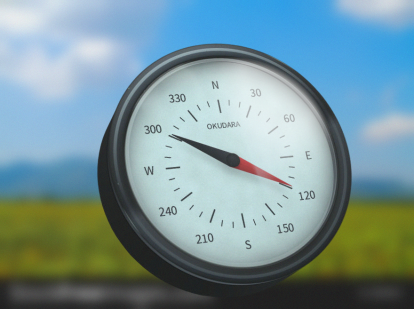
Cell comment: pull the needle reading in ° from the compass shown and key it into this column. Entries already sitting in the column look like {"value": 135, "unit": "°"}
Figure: {"value": 120, "unit": "°"}
